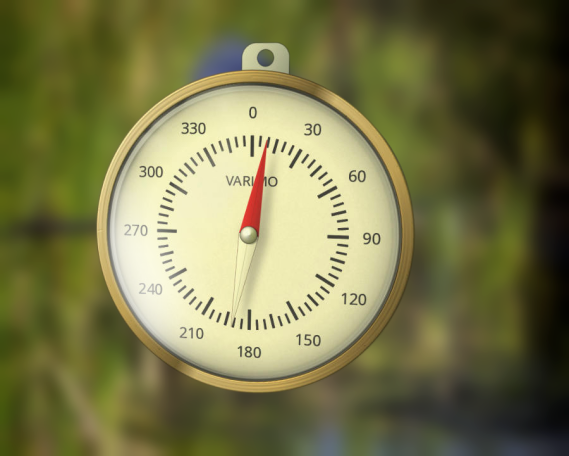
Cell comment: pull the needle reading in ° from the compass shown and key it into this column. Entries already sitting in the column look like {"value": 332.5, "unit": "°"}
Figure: {"value": 10, "unit": "°"}
